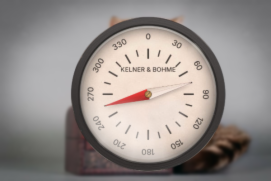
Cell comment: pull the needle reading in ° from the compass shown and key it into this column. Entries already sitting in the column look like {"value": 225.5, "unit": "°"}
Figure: {"value": 255, "unit": "°"}
